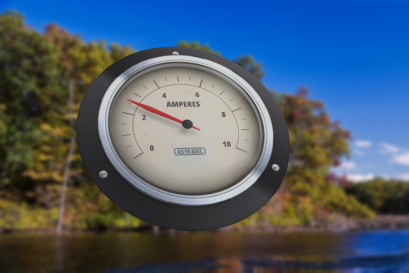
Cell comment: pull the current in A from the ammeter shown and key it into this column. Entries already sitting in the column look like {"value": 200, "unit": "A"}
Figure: {"value": 2.5, "unit": "A"}
